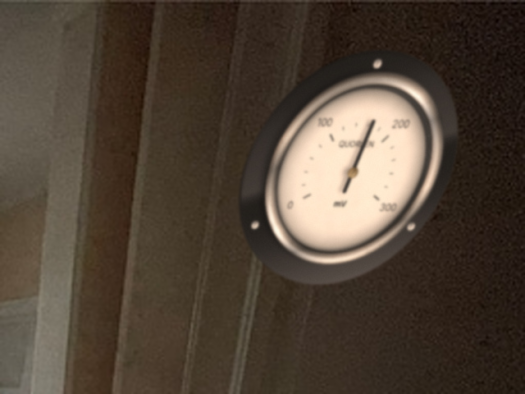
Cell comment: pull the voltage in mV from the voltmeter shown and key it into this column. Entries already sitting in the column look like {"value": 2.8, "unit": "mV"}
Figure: {"value": 160, "unit": "mV"}
